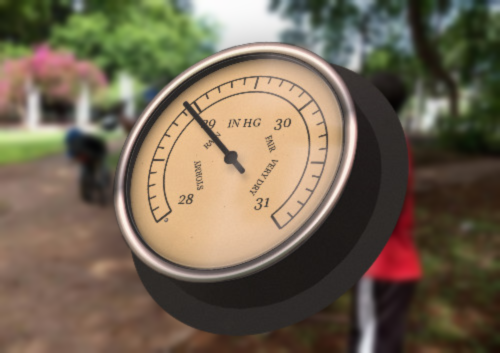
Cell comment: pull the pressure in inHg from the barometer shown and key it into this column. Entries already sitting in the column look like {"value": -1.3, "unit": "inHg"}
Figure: {"value": 28.95, "unit": "inHg"}
